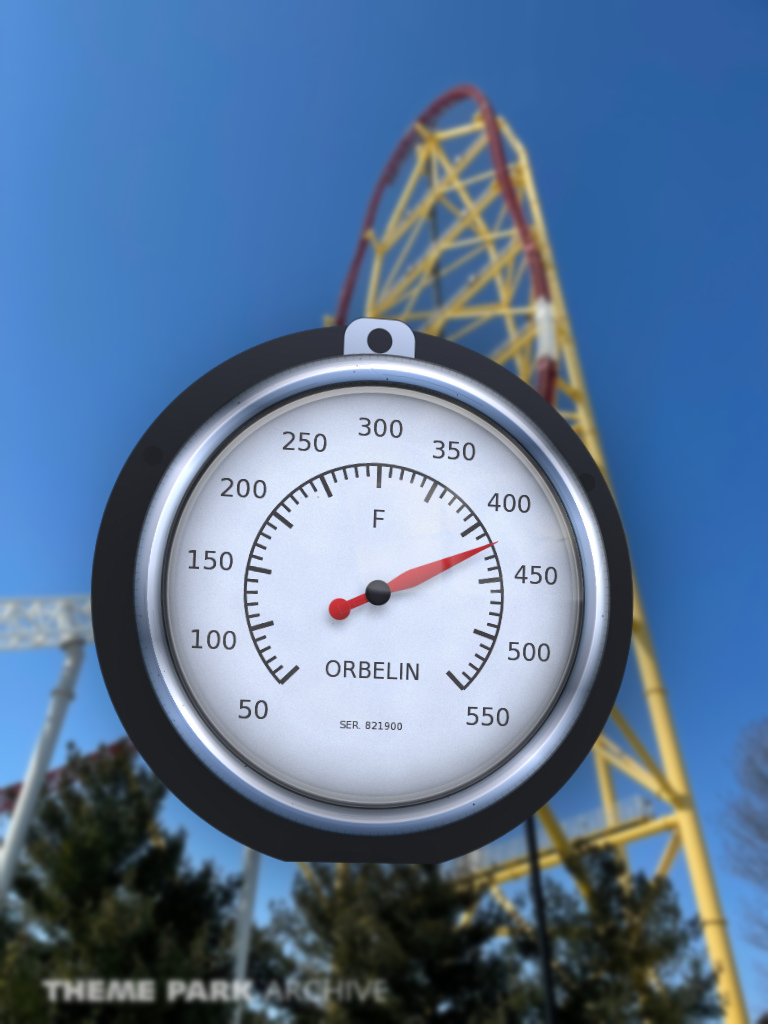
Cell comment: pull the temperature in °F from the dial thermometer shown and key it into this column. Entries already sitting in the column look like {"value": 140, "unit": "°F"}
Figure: {"value": 420, "unit": "°F"}
